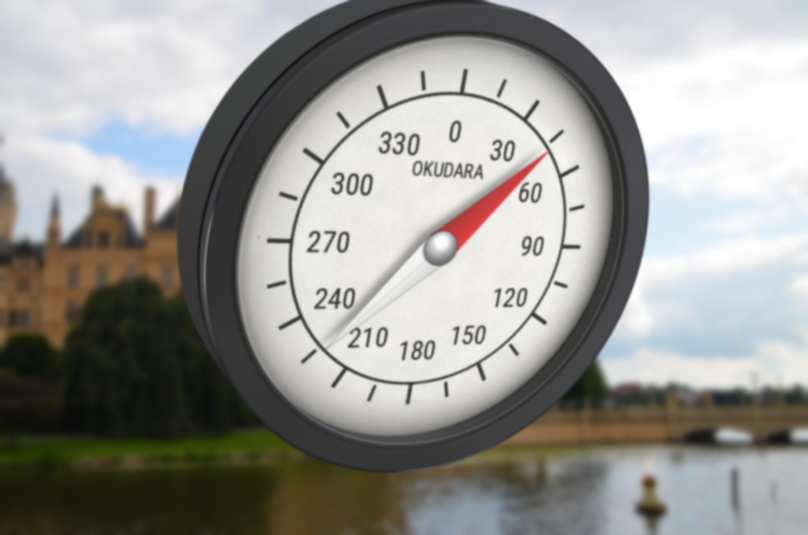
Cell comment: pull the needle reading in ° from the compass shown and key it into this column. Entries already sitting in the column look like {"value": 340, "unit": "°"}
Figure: {"value": 45, "unit": "°"}
